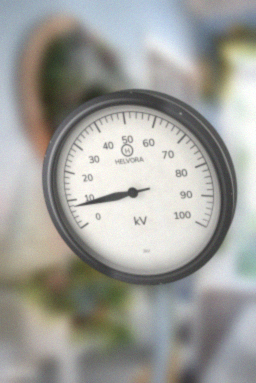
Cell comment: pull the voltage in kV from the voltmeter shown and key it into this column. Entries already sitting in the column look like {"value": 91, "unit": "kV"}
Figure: {"value": 8, "unit": "kV"}
